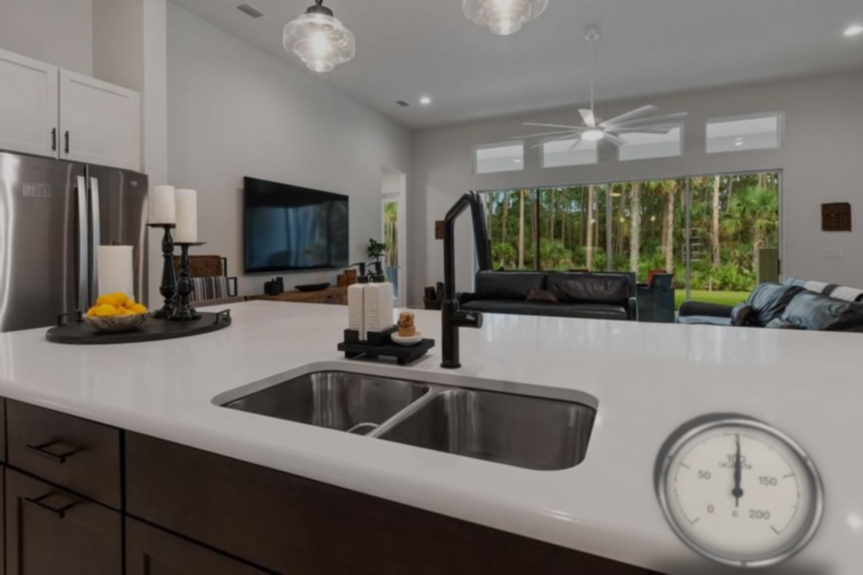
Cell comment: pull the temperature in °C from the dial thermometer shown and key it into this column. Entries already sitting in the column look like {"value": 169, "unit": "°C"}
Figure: {"value": 100, "unit": "°C"}
